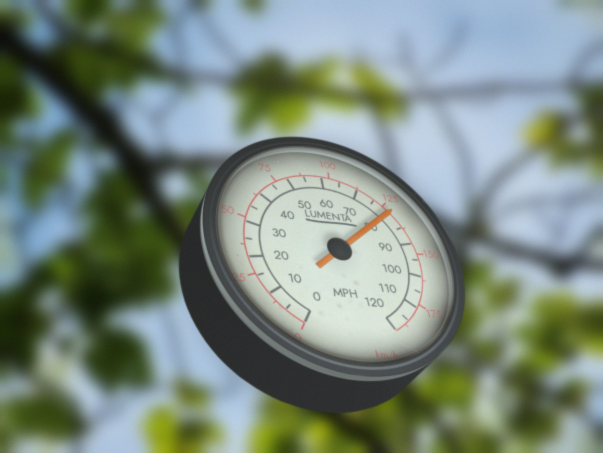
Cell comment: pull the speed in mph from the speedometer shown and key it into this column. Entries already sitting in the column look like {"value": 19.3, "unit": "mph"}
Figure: {"value": 80, "unit": "mph"}
